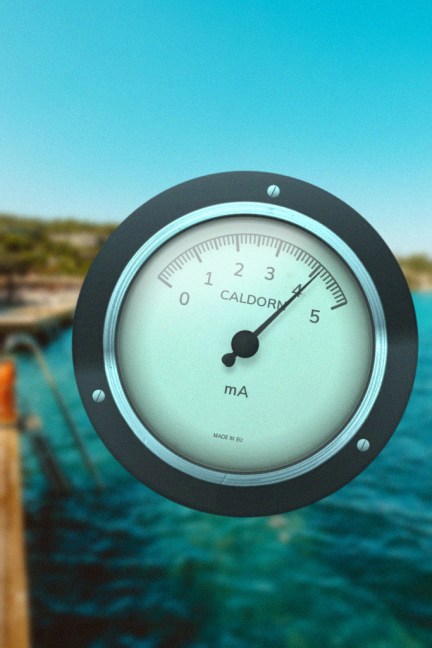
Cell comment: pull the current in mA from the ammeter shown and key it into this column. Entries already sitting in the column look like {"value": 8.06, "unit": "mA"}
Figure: {"value": 4.1, "unit": "mA"}
